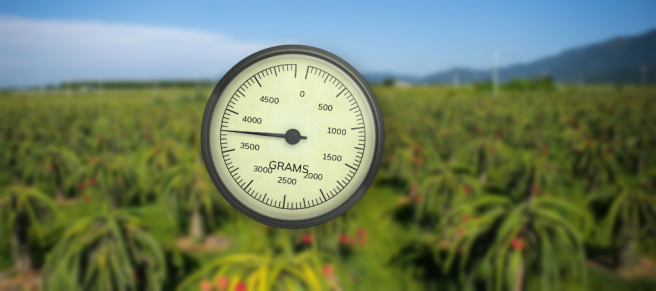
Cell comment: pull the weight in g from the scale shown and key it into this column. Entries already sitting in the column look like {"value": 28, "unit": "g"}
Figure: {"value": 3750, "unit": "g"}
